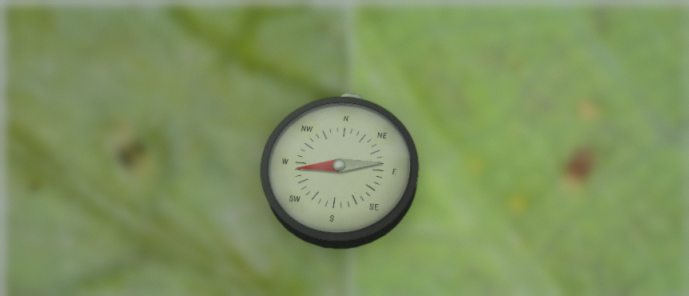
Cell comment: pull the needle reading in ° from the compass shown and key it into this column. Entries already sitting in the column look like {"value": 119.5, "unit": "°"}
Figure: {"value": 260, "unit": "°"}
